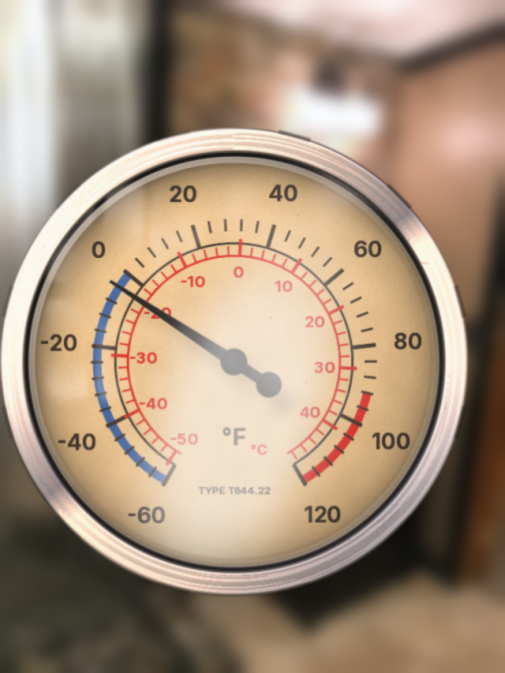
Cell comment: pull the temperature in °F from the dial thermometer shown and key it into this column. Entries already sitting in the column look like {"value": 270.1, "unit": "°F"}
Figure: {"value": -4, "unit": "°F"}
